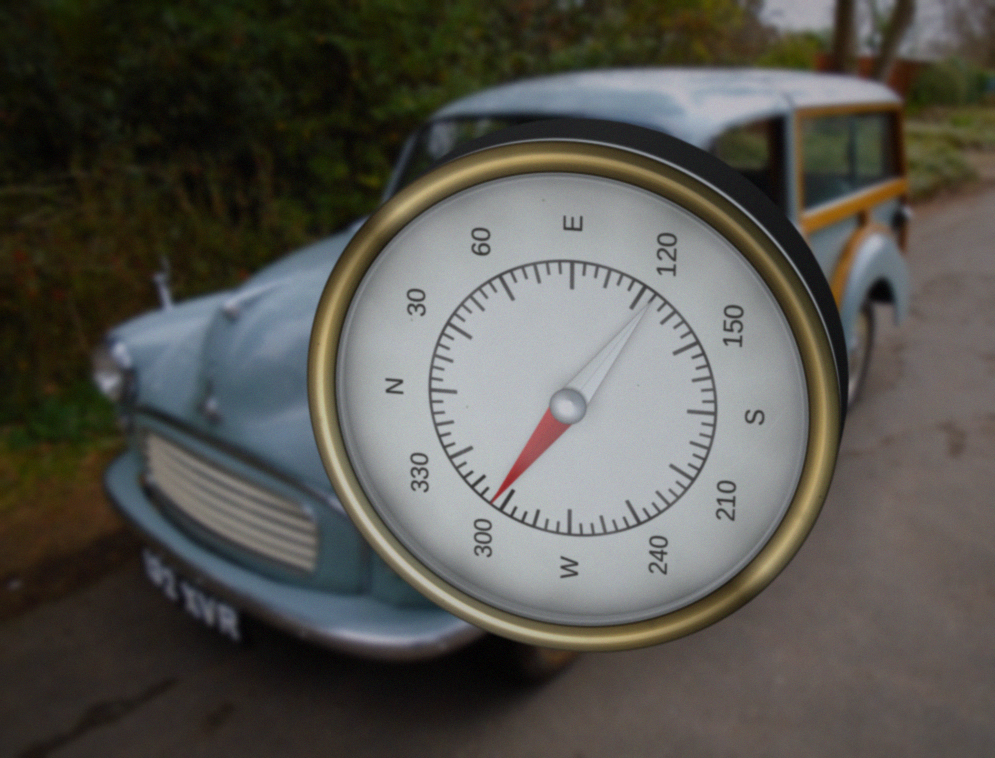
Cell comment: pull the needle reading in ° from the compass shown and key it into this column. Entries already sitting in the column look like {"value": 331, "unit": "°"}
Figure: {"value": 305, "unit": "°"}
